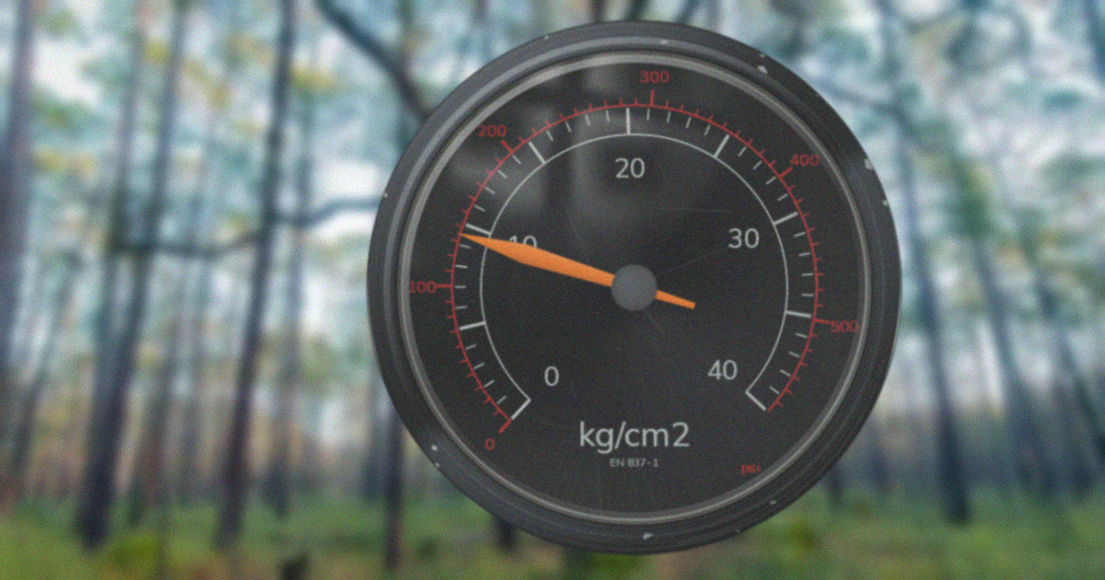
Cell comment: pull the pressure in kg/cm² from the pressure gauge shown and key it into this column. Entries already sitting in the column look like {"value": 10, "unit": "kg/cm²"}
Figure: {"value": 9.5, "unit": "kg/cm²"}
